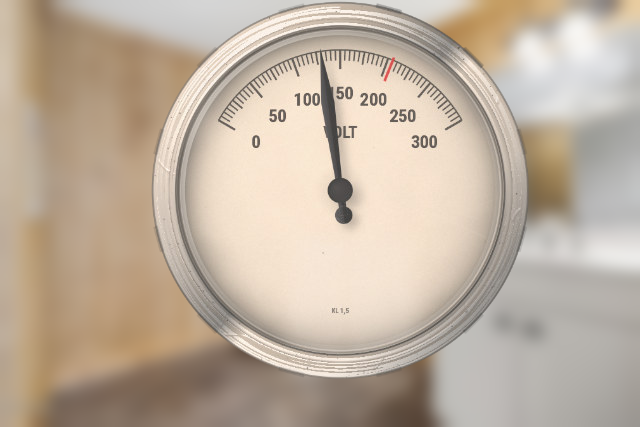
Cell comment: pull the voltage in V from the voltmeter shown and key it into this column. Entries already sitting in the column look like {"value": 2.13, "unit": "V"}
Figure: {"value": 130, "unit": "V"}
